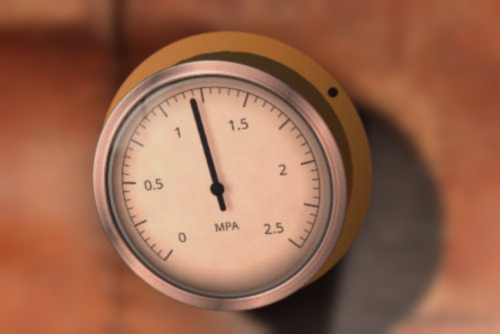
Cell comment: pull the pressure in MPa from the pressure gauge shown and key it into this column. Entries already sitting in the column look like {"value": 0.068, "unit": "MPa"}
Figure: {"value": 1.2, "unit": "MPa"}
